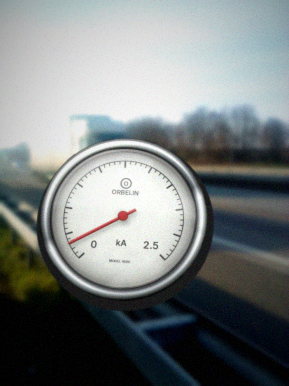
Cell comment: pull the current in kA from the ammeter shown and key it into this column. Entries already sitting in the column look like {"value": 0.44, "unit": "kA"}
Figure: {"value": 0.15, "unit": "kA"}
